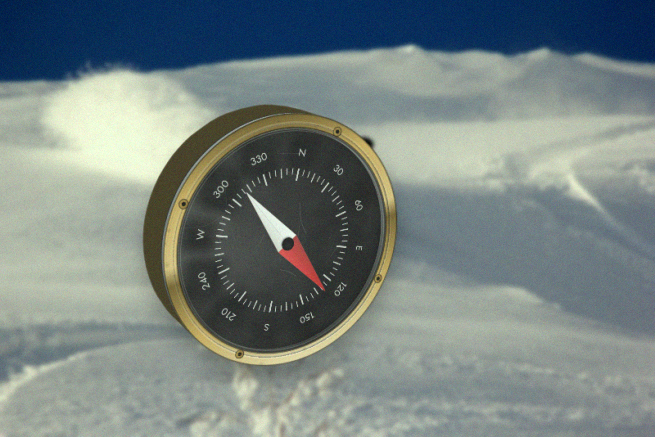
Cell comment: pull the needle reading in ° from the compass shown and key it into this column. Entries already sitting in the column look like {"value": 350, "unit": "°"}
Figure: {"value": 130, "unit": "°"}
